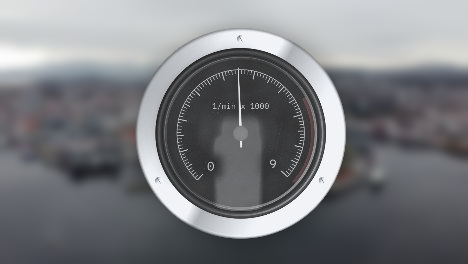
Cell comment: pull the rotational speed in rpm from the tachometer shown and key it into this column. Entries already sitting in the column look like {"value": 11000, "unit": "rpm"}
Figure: {"value": 4500, "unit": "rpm"}
